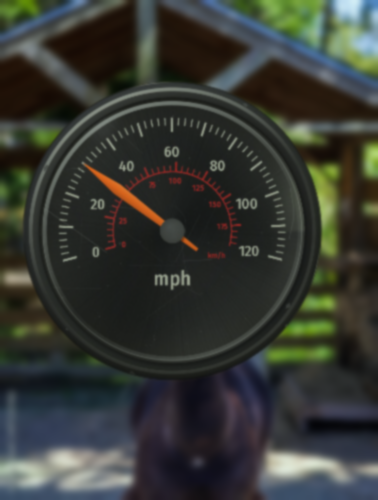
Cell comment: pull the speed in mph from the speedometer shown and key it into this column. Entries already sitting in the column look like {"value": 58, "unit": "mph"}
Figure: {"value": 30, "unit": "mph"}
